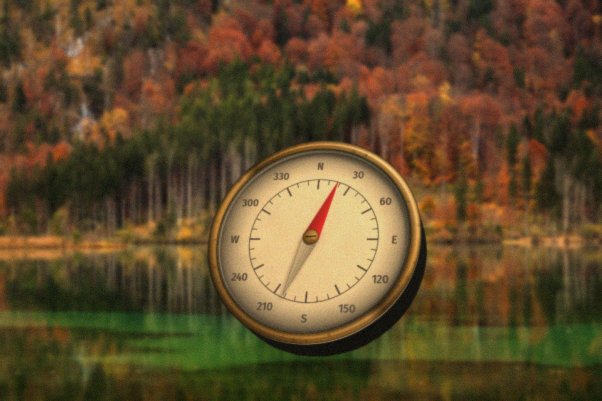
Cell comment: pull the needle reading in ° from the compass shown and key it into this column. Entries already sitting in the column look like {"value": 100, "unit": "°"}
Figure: {"value": 20, "unit": "°"}
